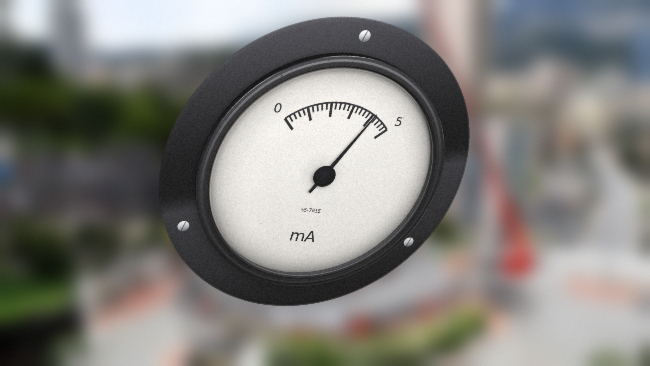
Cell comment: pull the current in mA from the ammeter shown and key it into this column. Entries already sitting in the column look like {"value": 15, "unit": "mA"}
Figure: {"value": 4, "unit": "mA"}
